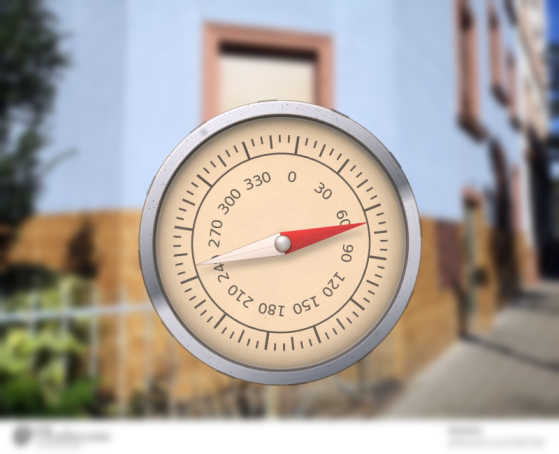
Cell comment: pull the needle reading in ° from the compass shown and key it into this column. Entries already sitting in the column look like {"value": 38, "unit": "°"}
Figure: {"value": 67.5, "unit": "°"}
